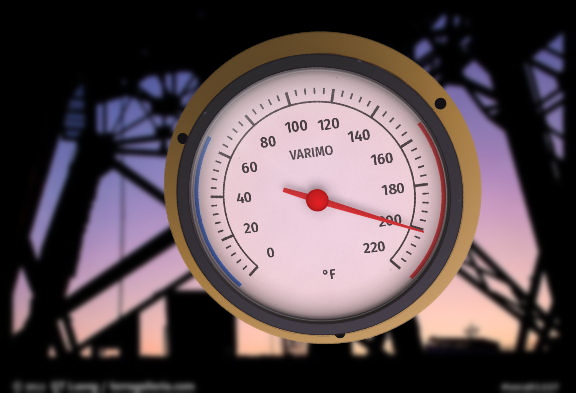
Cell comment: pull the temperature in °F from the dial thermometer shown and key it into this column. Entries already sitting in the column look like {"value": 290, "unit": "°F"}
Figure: {"value": 200, "unit": "°F"}
